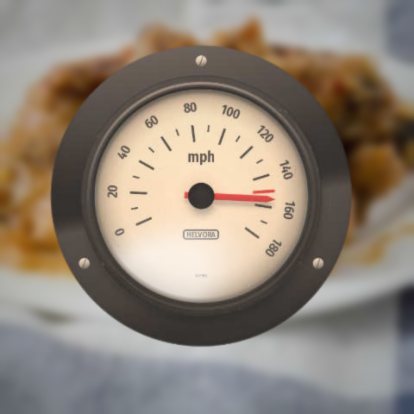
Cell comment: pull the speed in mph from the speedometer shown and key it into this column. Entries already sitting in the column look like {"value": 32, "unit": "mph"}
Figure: {"value": 155, "unit": "mph"}
